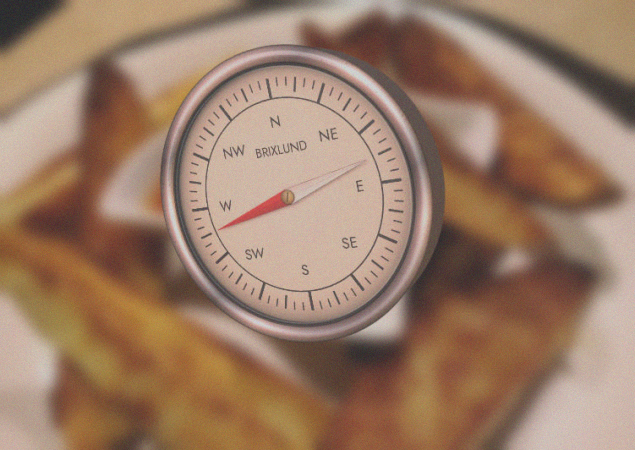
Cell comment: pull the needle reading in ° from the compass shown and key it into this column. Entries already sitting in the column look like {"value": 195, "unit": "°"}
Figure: {"value": 255, "unit": "°"}
